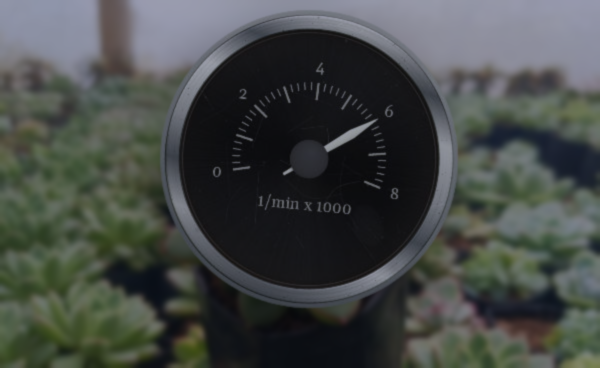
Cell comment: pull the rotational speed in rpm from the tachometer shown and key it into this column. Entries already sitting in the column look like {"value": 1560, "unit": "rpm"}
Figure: {"value": 6000, "unit": "rpm"}
